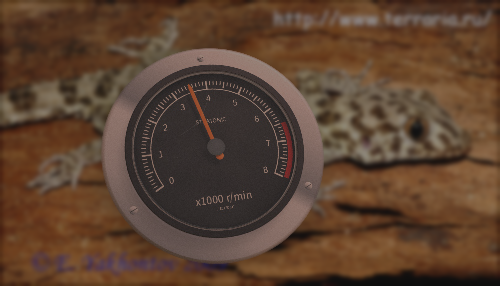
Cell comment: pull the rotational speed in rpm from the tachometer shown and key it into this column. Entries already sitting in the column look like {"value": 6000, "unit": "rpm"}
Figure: {"value": 3500, "unit": "rpm"}
